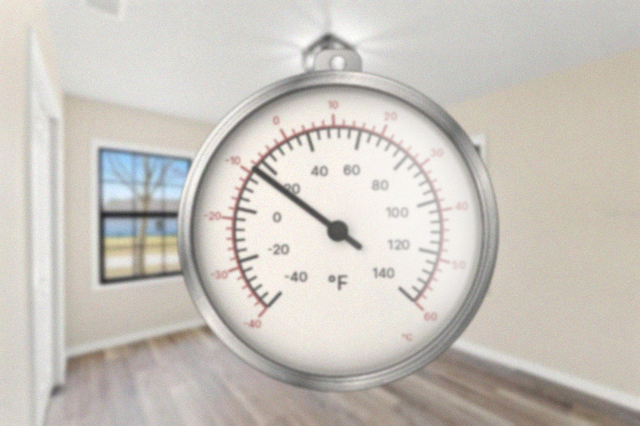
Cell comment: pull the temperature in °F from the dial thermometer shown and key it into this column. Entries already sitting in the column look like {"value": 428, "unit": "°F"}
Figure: {"value": 16, "unit": "°F"}
